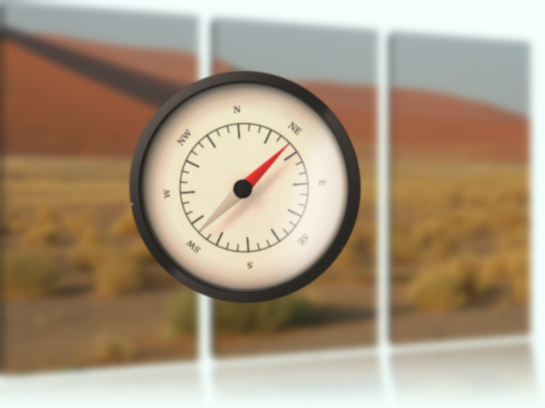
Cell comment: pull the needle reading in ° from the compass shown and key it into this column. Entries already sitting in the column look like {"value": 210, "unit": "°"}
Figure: {"value": 50, "unit": "°"}
